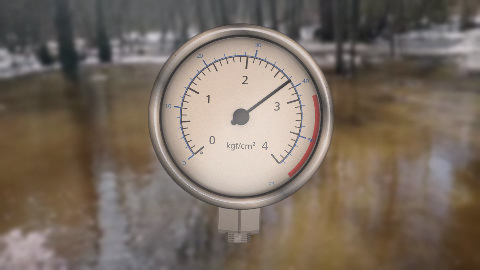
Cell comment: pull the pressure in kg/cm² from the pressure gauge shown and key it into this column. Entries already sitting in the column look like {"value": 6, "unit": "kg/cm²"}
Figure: {"value": 2.7, "unit": "kg/cm²"}
